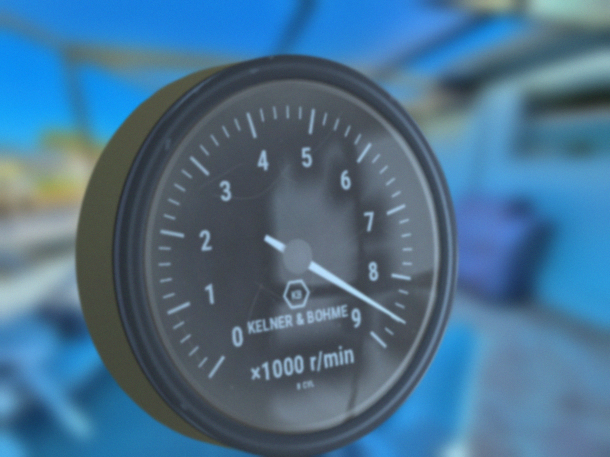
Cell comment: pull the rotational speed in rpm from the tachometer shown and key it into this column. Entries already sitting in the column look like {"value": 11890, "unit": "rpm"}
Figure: {"value": 8600, "unit": "rpm"}
